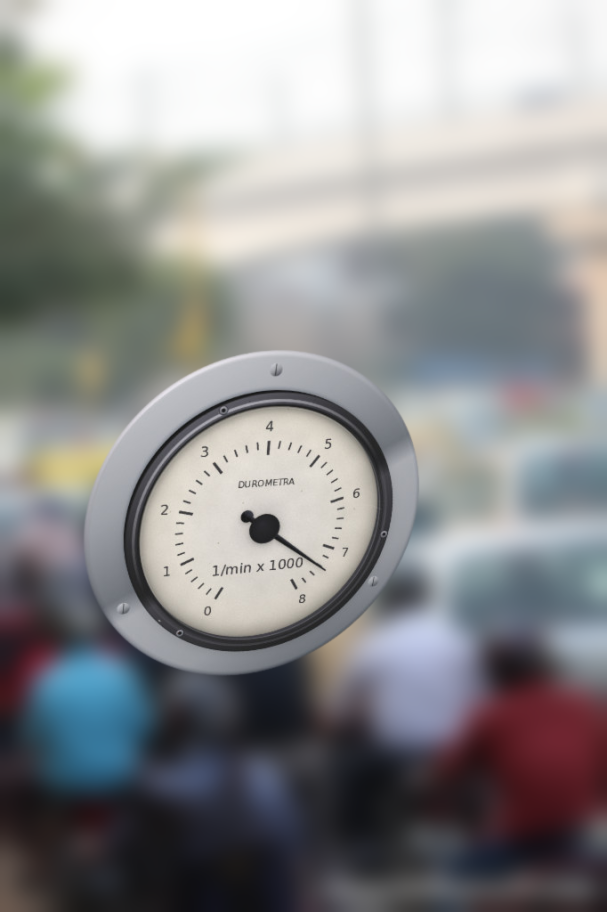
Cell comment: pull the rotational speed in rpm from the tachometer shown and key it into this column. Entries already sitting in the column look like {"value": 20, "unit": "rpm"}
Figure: {"value": 7400, "unit": "rpm"}
